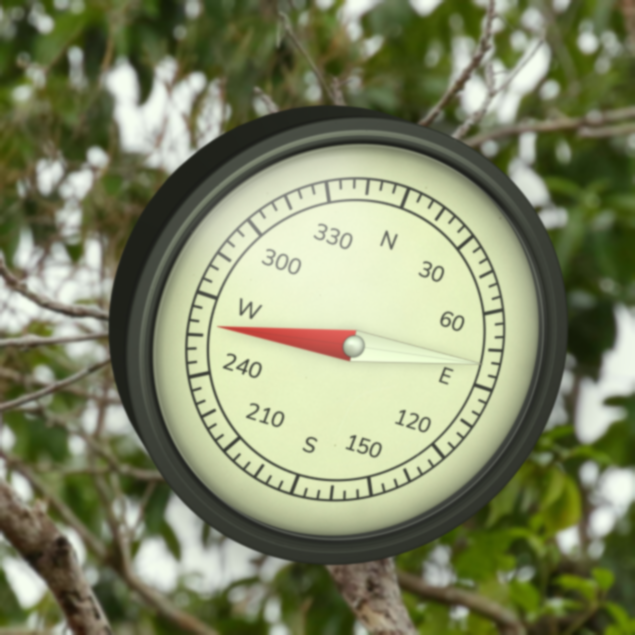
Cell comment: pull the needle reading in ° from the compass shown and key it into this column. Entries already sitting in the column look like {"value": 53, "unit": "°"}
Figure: {"value": 260, "unit": "°"}
